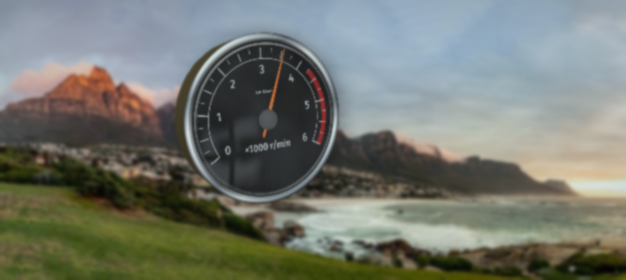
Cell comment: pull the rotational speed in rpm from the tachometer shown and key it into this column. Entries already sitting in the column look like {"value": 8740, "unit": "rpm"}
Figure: {"value": 3500, "unit": "rpm"}
